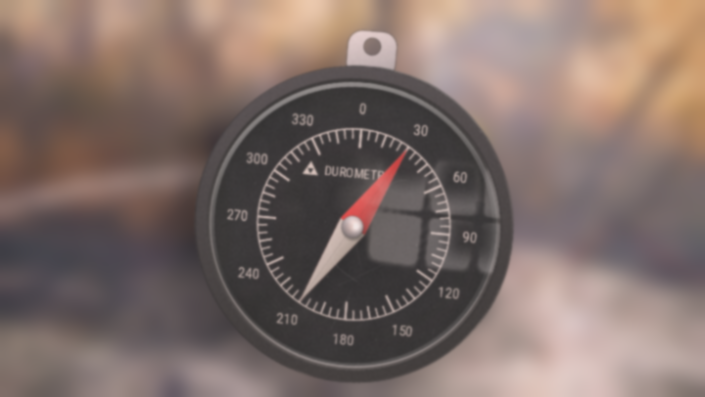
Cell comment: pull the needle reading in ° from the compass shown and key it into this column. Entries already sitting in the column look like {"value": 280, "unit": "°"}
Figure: {"value": 30, "unit": "°"}
